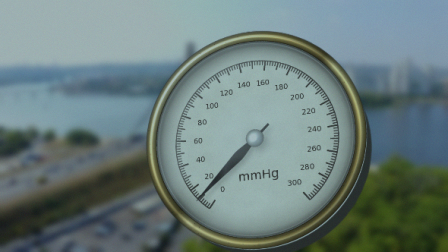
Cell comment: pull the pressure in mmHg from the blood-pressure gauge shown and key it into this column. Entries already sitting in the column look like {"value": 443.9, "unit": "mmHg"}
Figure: {"value": 10, "unit": "mmHg"}
